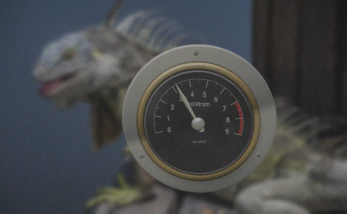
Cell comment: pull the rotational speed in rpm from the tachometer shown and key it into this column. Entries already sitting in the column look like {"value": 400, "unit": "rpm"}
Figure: {"value": 3250, "unit": "rpm"}
